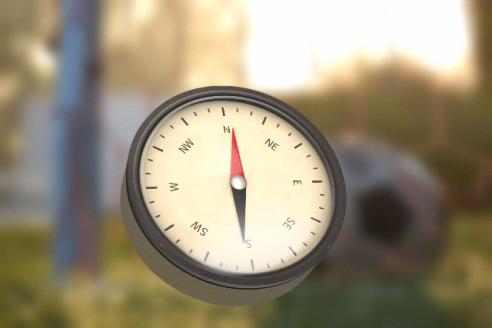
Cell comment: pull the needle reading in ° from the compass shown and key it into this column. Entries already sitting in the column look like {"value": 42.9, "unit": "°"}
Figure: {"value": 5, "unit": "°"}
